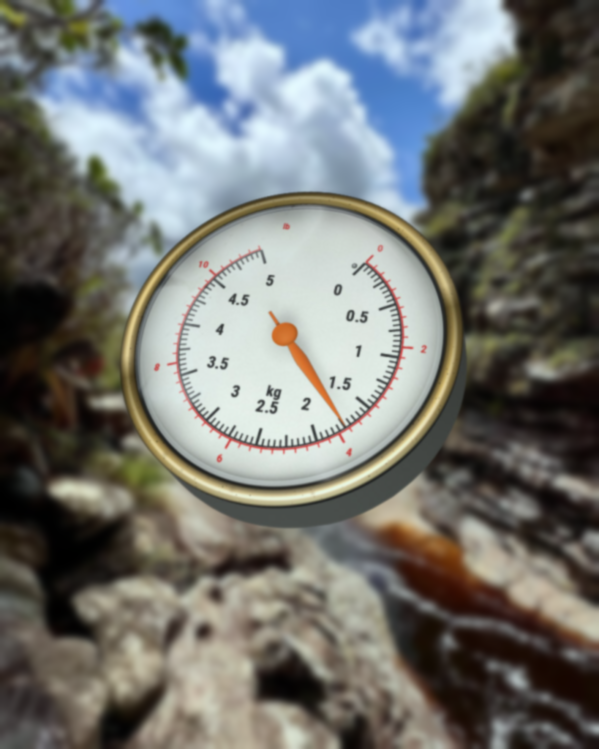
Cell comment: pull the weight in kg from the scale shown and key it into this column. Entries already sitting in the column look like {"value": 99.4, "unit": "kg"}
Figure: {"value": 1.75, "unit": "kg"}
